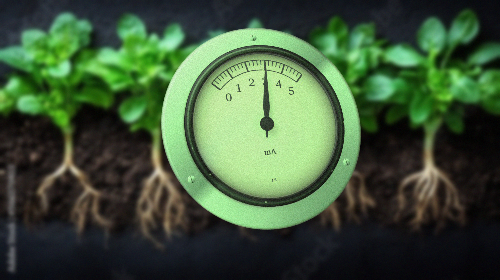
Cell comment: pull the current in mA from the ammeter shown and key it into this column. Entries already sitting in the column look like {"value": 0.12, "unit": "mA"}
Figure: {"value": 3, "unit": "mA"}
